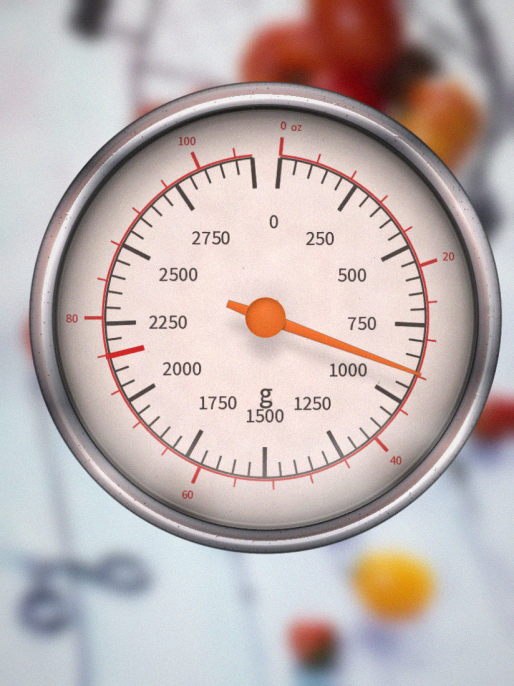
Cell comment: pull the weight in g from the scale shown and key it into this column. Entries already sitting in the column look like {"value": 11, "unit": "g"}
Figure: {"value": 900, "unit": "g"}
